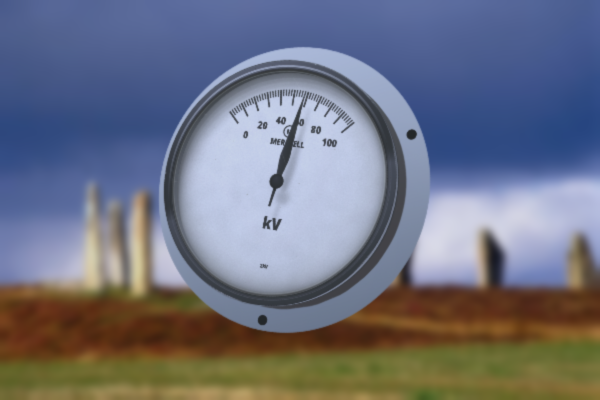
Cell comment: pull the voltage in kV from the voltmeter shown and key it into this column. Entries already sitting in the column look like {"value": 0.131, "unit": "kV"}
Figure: {"value": 60, "unit": "kV"}
